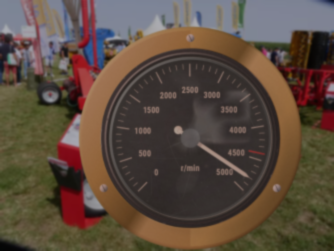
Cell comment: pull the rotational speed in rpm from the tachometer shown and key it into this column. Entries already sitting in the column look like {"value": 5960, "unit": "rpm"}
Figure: {"value": 4800, "unit": "rpm"}
